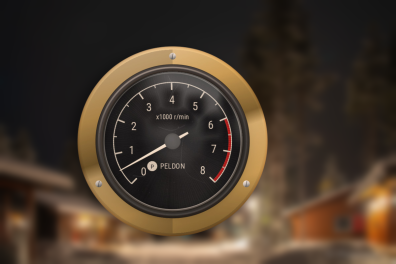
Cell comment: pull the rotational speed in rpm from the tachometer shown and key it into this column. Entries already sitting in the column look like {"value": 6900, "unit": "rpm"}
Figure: {"value": 500, "unit": "rpm"}
